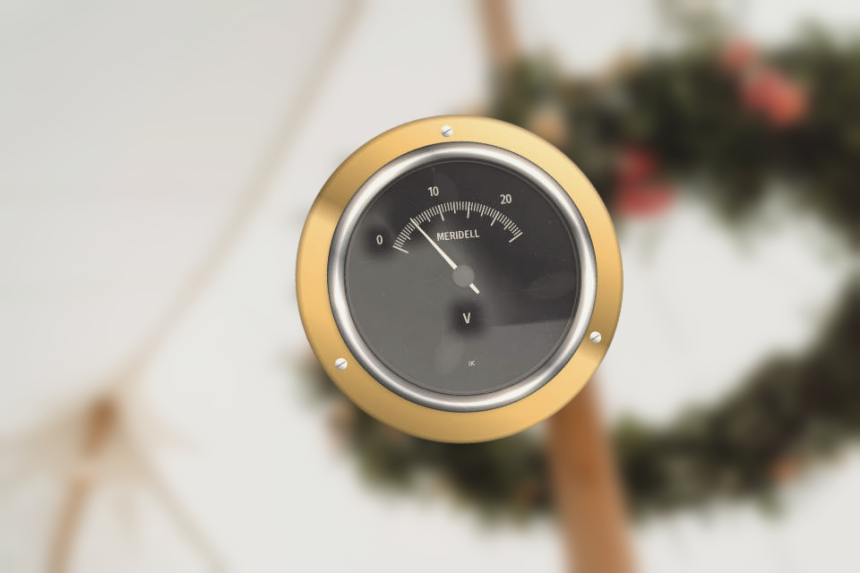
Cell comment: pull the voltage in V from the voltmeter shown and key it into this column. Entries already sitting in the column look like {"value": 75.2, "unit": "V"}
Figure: {"value": 5, "unit": "V"}
